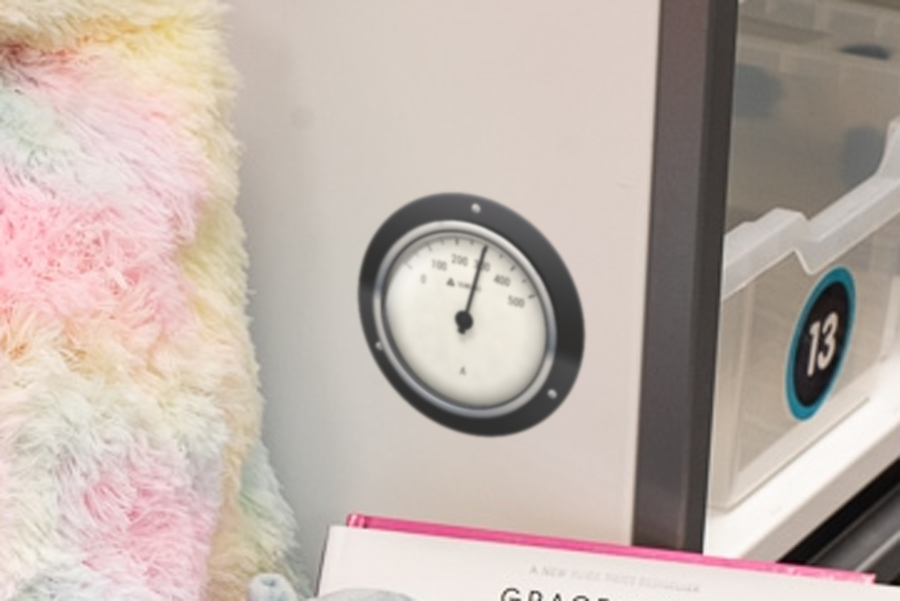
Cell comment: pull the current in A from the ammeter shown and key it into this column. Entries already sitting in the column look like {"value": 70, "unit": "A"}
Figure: {"value": 300, "unit": "A"}
